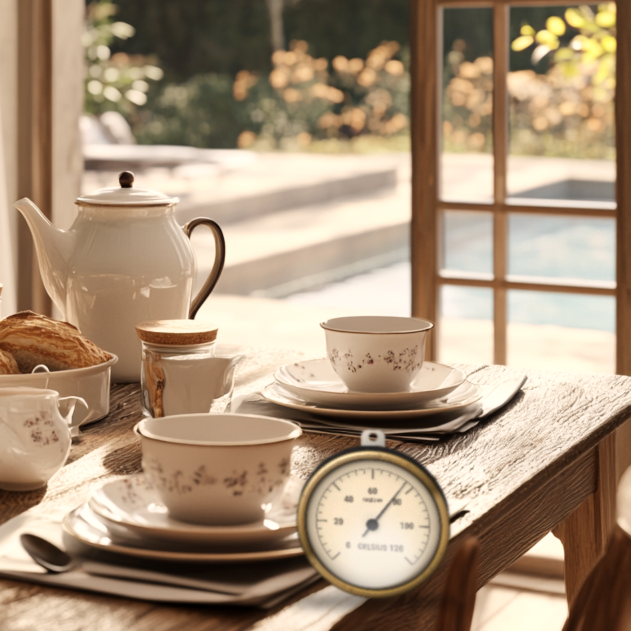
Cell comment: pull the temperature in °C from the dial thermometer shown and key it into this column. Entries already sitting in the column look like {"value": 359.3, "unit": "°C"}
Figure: {"value": 76, "unit": "°C"}
